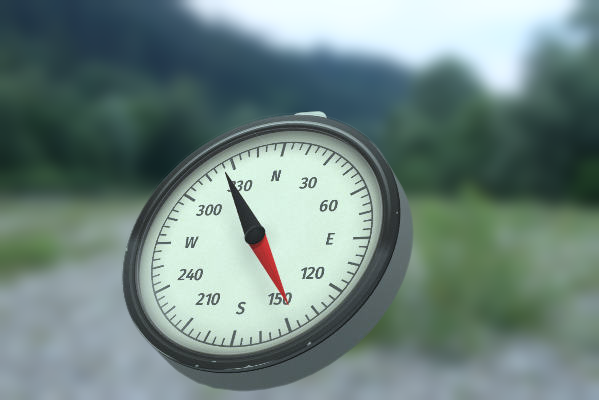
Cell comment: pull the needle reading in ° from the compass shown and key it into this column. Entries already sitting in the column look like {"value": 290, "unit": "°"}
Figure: {"value": 145, "unit": "°"}
